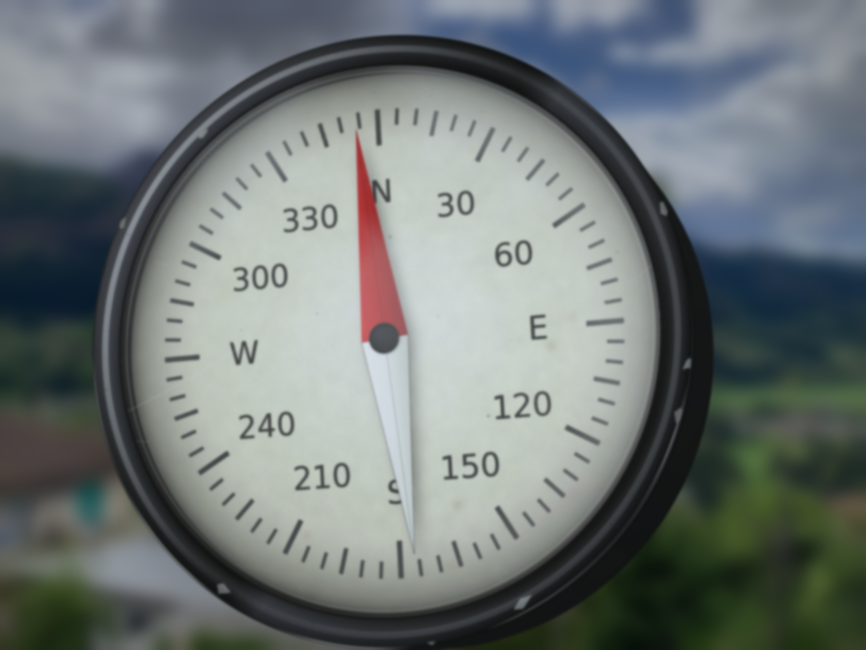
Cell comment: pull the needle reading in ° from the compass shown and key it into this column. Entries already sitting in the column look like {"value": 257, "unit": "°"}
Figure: {"value": 355, "unit": "°"}
